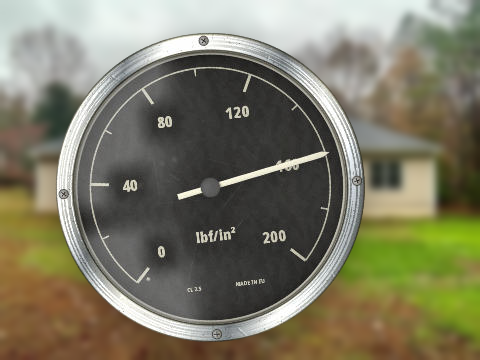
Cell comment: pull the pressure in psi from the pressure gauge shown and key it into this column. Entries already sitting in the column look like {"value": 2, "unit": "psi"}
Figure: {"value": 160, "unit": "psi"}
